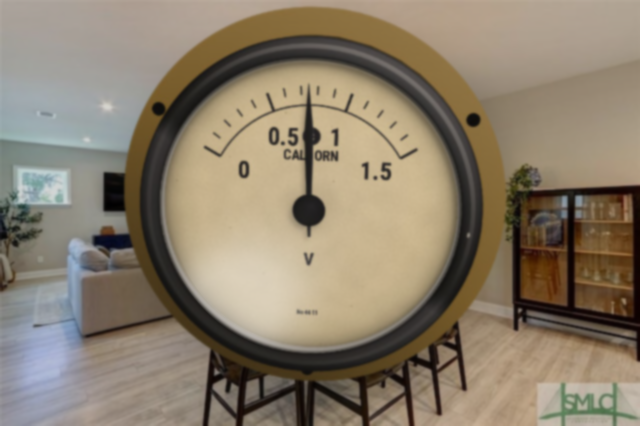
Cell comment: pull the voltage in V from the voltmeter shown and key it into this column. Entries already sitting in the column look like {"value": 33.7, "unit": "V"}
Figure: {"value": 0.75, "unit": "V"}
